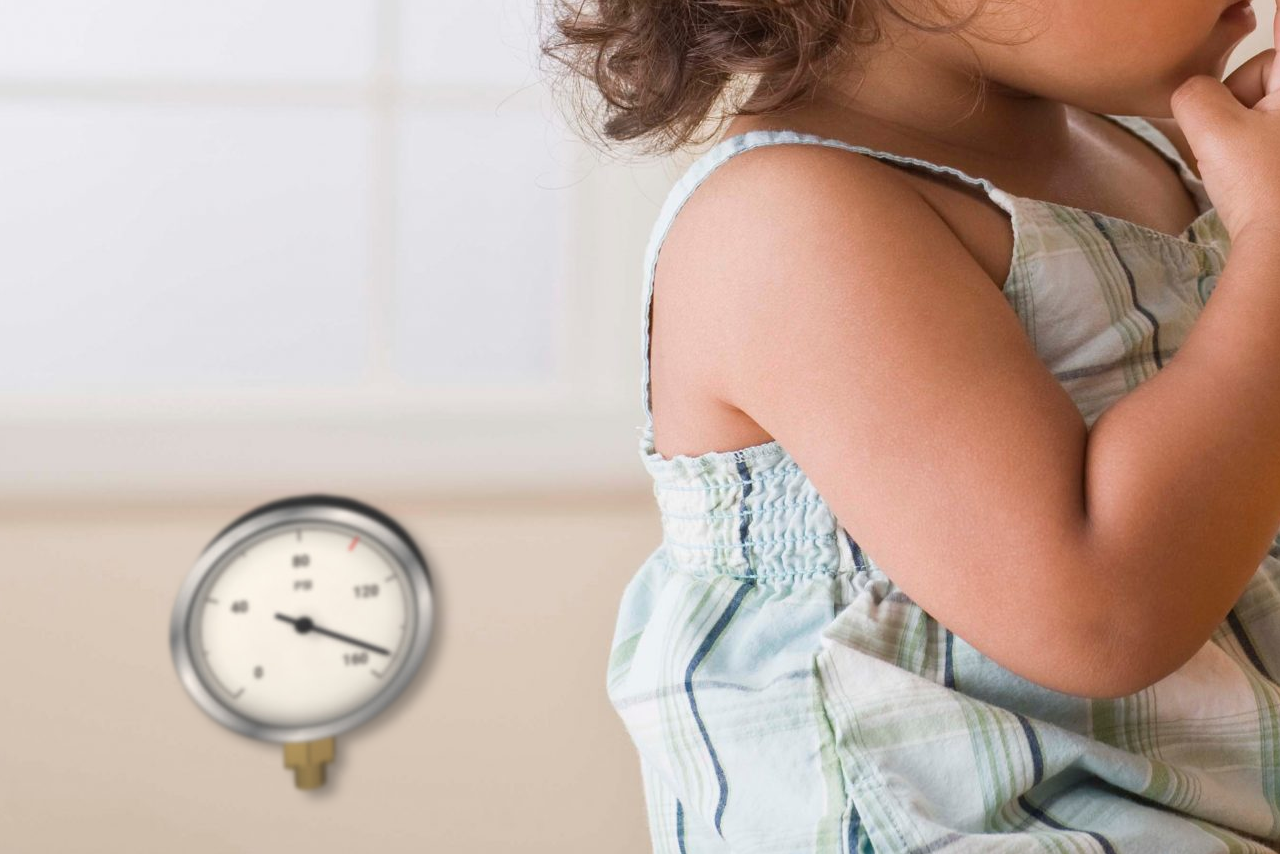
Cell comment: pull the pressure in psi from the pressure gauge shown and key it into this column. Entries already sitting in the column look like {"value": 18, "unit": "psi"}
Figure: {"value": 150, "unit": "psi"}
